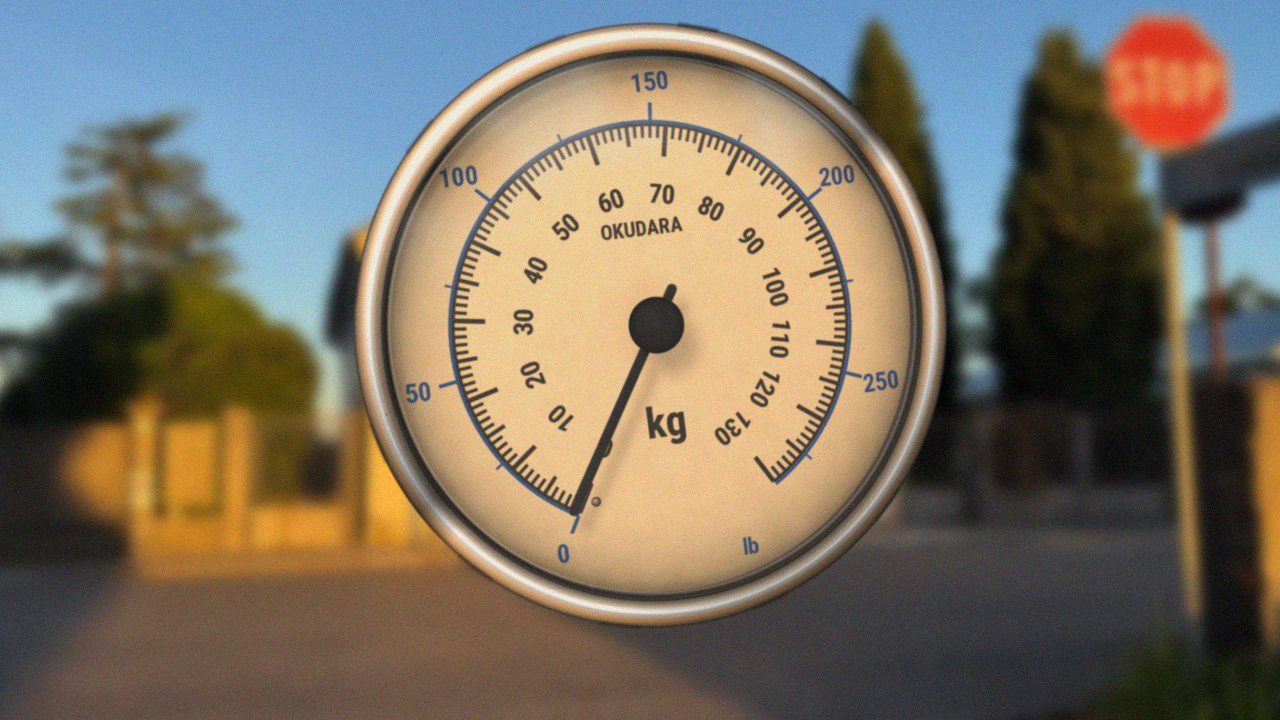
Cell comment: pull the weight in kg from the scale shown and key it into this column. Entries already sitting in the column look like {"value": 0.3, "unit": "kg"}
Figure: {"value": 1, "unit": "kg"}
